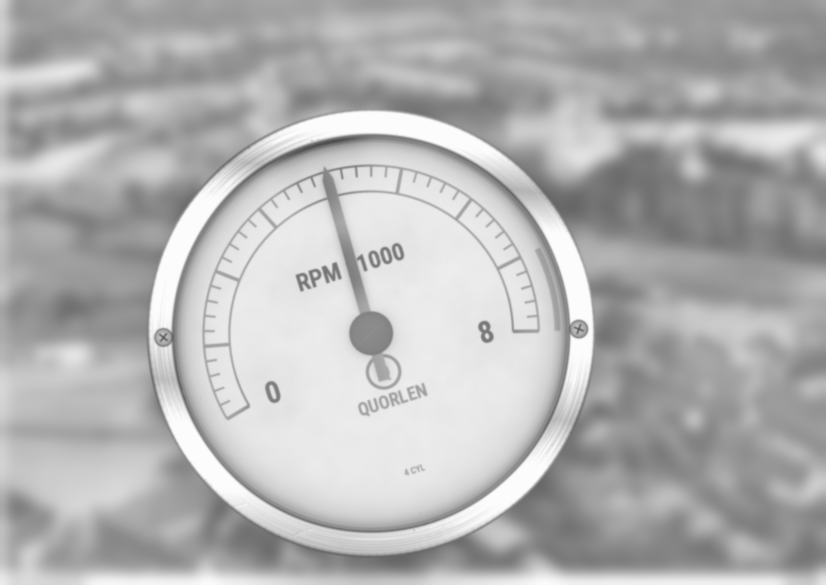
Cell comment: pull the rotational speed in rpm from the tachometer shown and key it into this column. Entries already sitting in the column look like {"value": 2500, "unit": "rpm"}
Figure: {"value": 4000, "unit": "rpm"}
